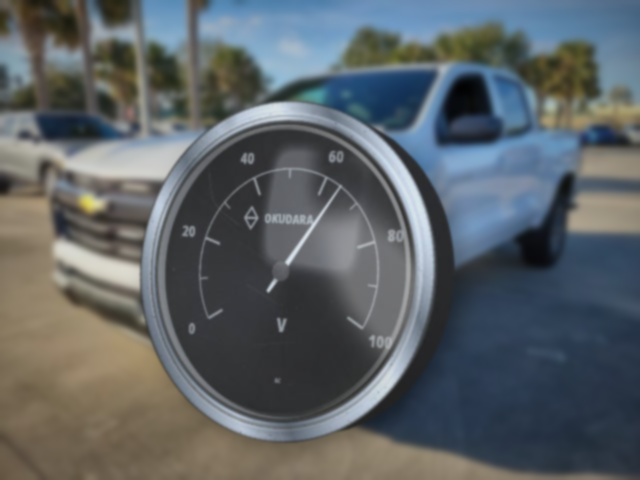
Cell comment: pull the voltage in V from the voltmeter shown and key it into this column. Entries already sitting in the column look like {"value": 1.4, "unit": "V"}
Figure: {"value": 65, "unit": "V"}
